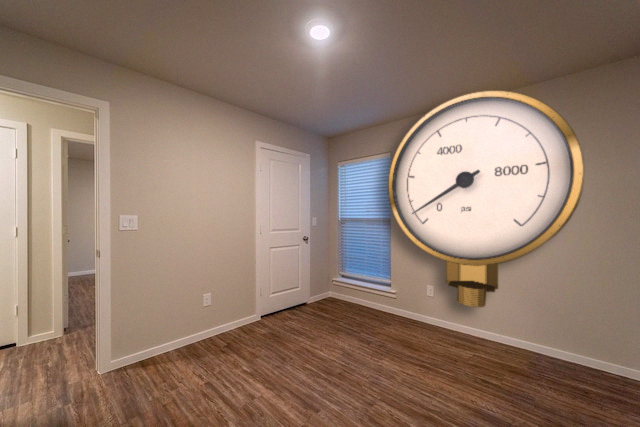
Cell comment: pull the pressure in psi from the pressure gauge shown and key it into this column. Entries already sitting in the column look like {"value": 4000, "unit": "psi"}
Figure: {"value": 500, "unit": "psi"}
